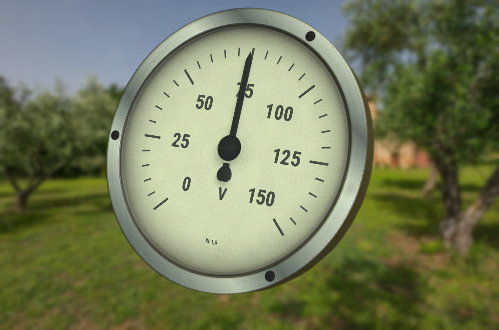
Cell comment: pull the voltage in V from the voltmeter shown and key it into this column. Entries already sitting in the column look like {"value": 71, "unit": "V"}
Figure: {"value": 75, "unit": "V"}
